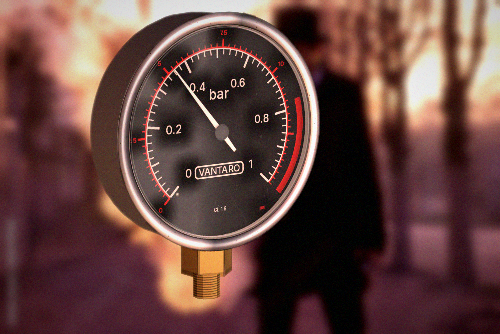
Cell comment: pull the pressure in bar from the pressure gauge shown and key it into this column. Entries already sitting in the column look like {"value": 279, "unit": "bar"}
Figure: {"value": 0.36, "unit": "bar"}
